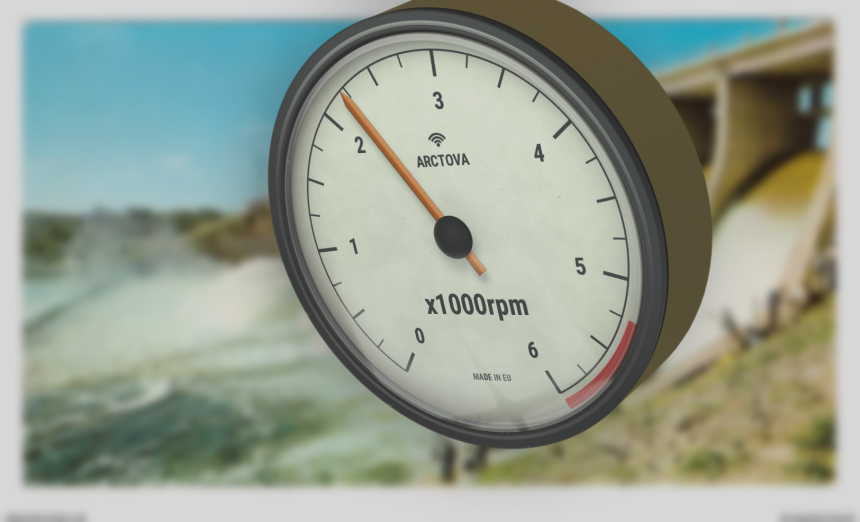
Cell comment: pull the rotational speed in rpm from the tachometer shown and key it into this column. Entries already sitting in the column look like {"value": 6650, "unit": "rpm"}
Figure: {"value": 2250, "unit": "rpm"}
